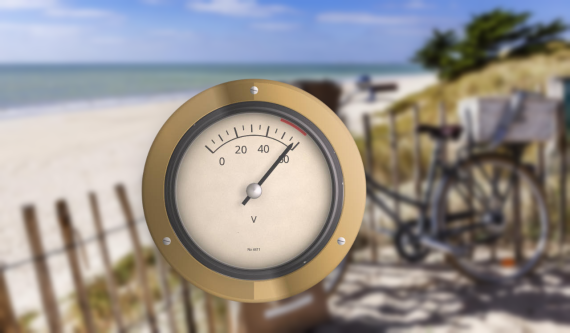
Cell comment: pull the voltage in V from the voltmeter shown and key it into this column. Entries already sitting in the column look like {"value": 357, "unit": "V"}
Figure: {"value": 57.5, "unit": "V"}
